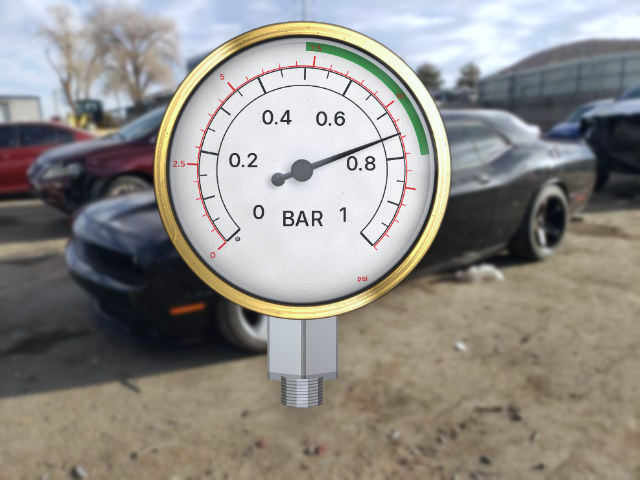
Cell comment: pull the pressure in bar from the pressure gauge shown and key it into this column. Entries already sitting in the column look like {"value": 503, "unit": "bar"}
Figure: {"value": 0.75, "unit": "bar"}
